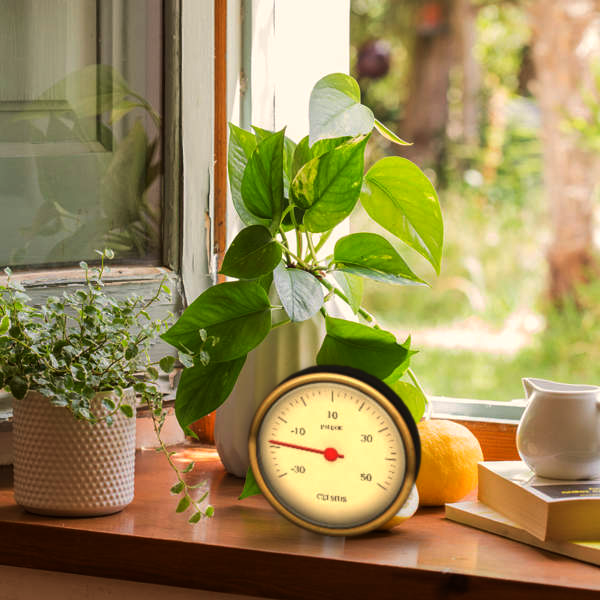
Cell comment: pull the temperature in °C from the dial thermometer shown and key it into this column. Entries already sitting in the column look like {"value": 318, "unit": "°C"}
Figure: {"value": -18, "unit": "°C"}
